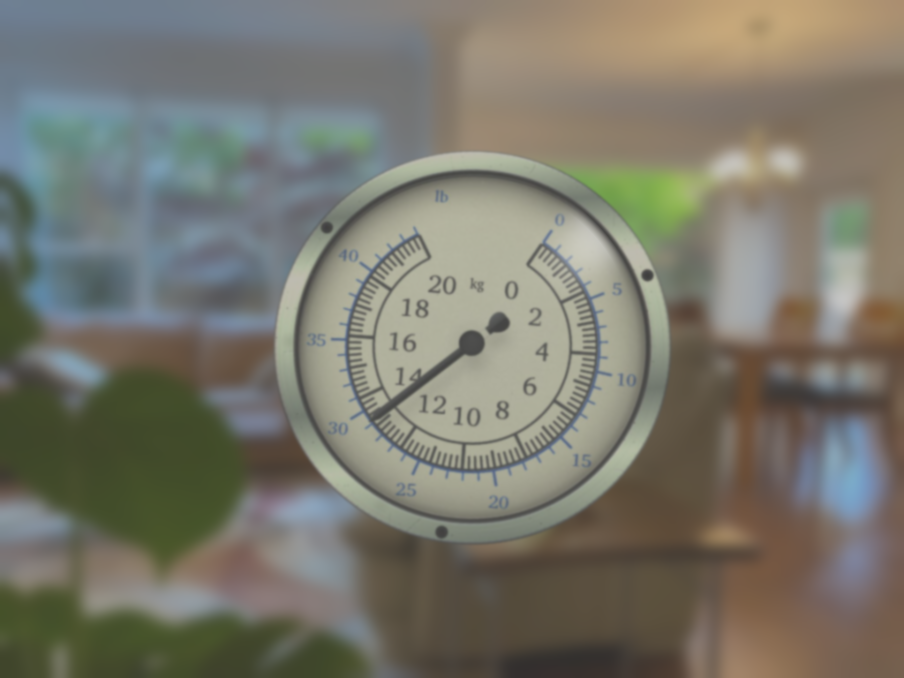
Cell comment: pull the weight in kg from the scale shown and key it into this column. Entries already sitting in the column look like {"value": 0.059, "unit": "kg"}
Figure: {"value": 13.2, "unit": "kg"}
